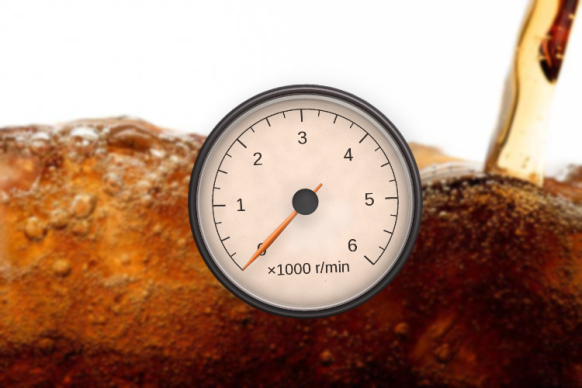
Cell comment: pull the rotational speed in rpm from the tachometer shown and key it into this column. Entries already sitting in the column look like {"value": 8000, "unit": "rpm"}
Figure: {"value": 0, "unit": "rpm"}
